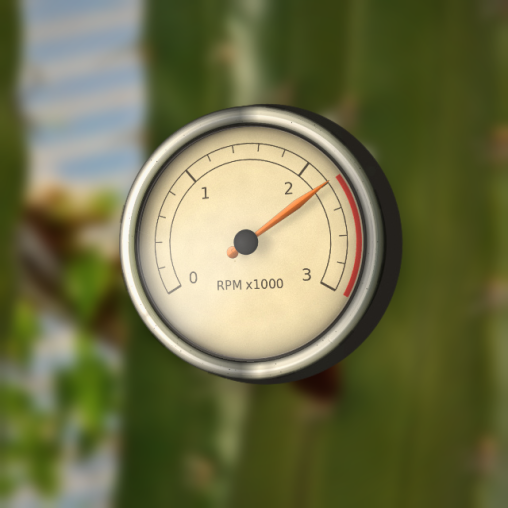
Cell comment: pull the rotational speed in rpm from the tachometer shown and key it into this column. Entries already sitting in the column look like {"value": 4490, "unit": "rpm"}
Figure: {"value": 2200, "unit": "rpm"}
